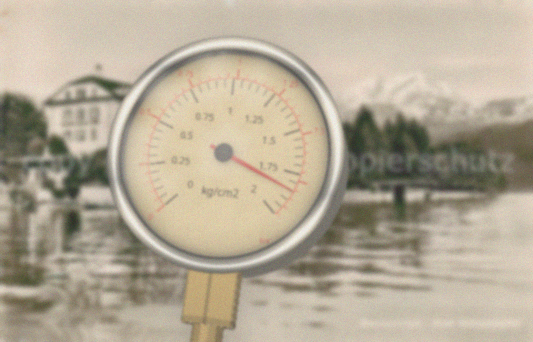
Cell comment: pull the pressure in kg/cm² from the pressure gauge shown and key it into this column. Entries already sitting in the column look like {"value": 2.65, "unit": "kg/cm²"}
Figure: {"value": 1.85, "unit": "kg/cm²"}
